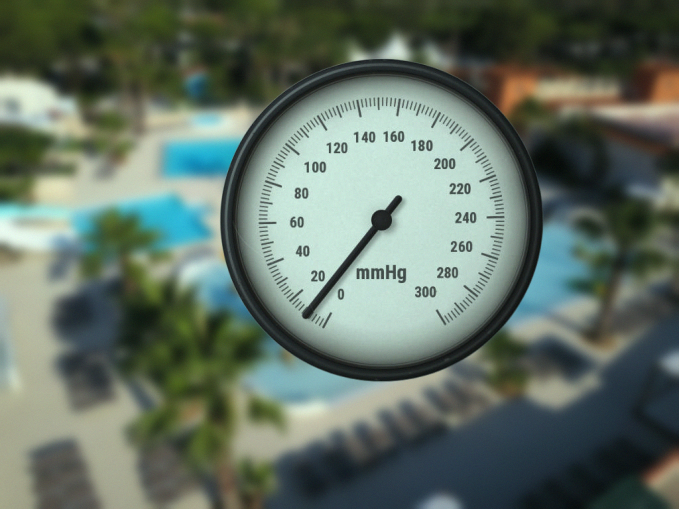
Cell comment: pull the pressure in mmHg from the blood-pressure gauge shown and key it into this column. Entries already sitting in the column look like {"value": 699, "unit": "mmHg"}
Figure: {"value": 10, "unit": "mmHg"}
